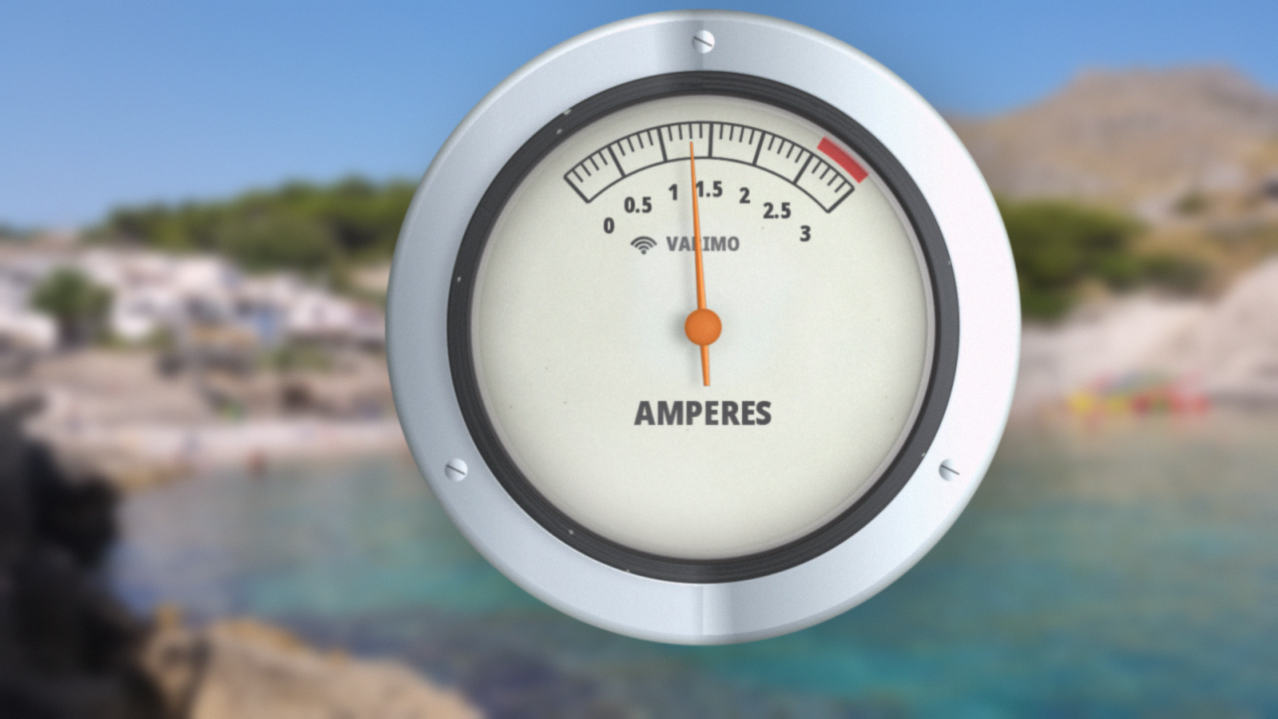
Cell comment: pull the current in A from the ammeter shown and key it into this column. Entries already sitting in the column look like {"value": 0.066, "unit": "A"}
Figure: {"value": 1.3, "unit": "A"}
